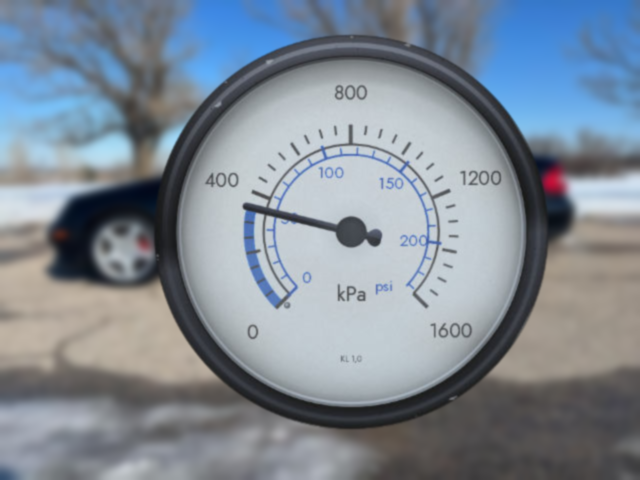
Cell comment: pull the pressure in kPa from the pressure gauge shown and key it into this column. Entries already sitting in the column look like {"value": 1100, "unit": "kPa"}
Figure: {"value": 350, "unit": "kPa"}
